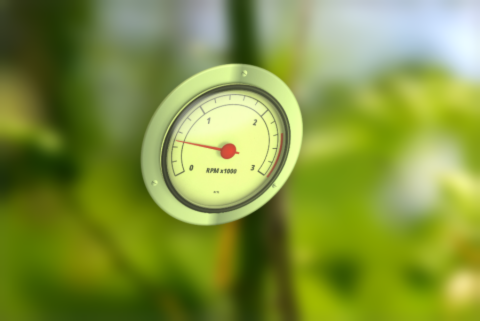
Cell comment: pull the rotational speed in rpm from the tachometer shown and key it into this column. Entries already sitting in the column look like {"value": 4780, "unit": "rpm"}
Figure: {"value": 500, "unit": "rpm"}
